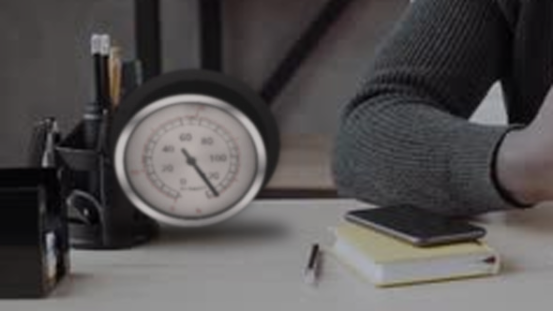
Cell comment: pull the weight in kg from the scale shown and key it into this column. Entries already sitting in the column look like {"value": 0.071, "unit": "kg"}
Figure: {"value": 125, "unit": "kg"}
